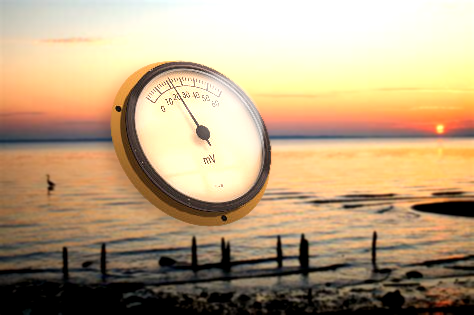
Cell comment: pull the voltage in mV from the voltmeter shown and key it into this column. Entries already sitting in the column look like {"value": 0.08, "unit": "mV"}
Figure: {"value": 20, "unit": "mV"}
